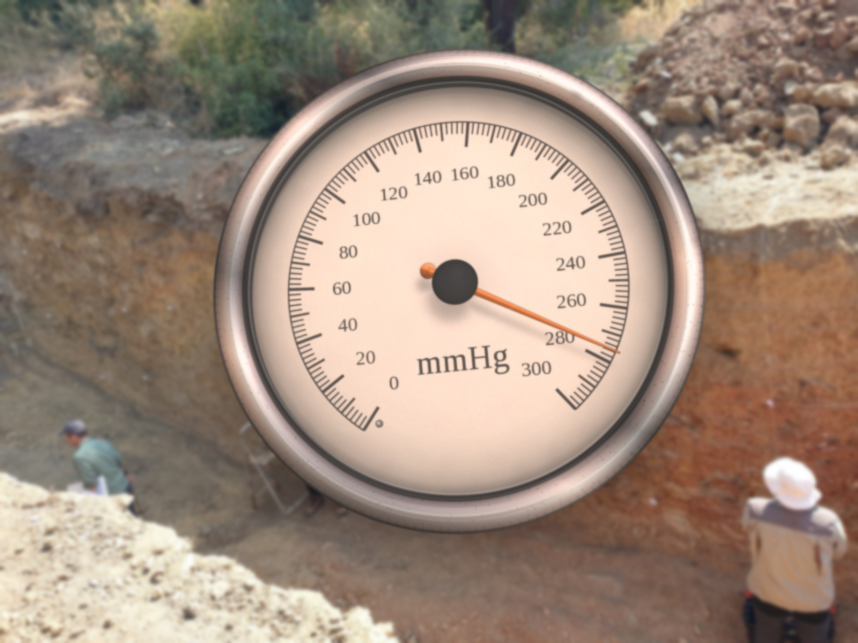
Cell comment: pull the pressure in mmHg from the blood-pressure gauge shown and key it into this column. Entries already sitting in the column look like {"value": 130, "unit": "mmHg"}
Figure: {"value": 276, "unit": "mmHg"}
